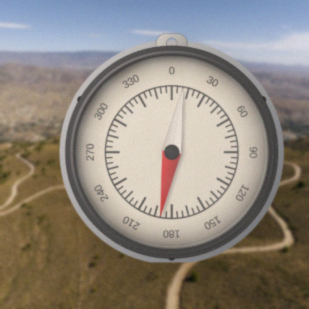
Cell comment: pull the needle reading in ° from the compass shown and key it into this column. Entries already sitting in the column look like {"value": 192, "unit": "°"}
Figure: {"value": 190, "unit": "°"}
